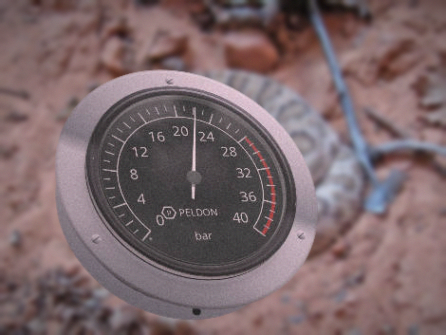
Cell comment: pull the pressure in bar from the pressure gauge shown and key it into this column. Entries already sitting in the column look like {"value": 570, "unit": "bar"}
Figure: {"value": 22, "unit": "bar"}
